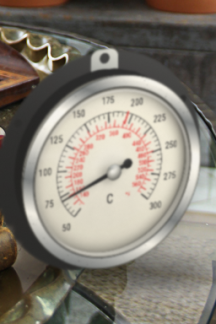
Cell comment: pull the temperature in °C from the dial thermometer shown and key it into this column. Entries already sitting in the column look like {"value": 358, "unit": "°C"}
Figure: {"value": 75, "unit": "°C"}
